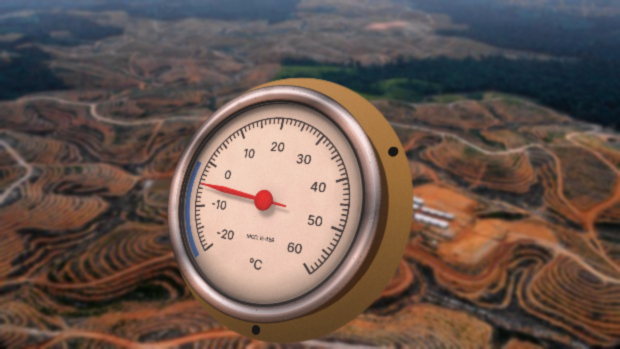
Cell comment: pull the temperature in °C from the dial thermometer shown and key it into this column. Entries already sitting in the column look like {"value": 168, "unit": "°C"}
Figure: {"value": -5, "unit": "°C"}
